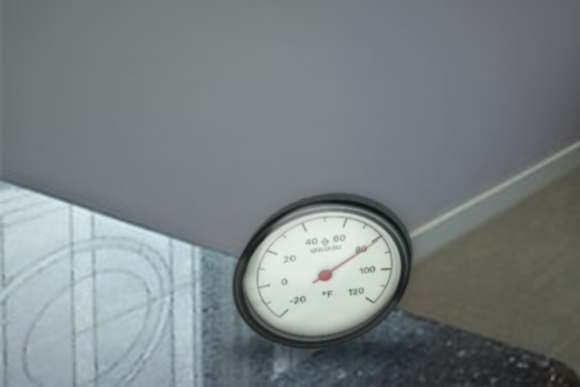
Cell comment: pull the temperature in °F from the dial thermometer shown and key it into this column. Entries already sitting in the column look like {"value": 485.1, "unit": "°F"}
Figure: {"value": 80, "unit": "°F"}
